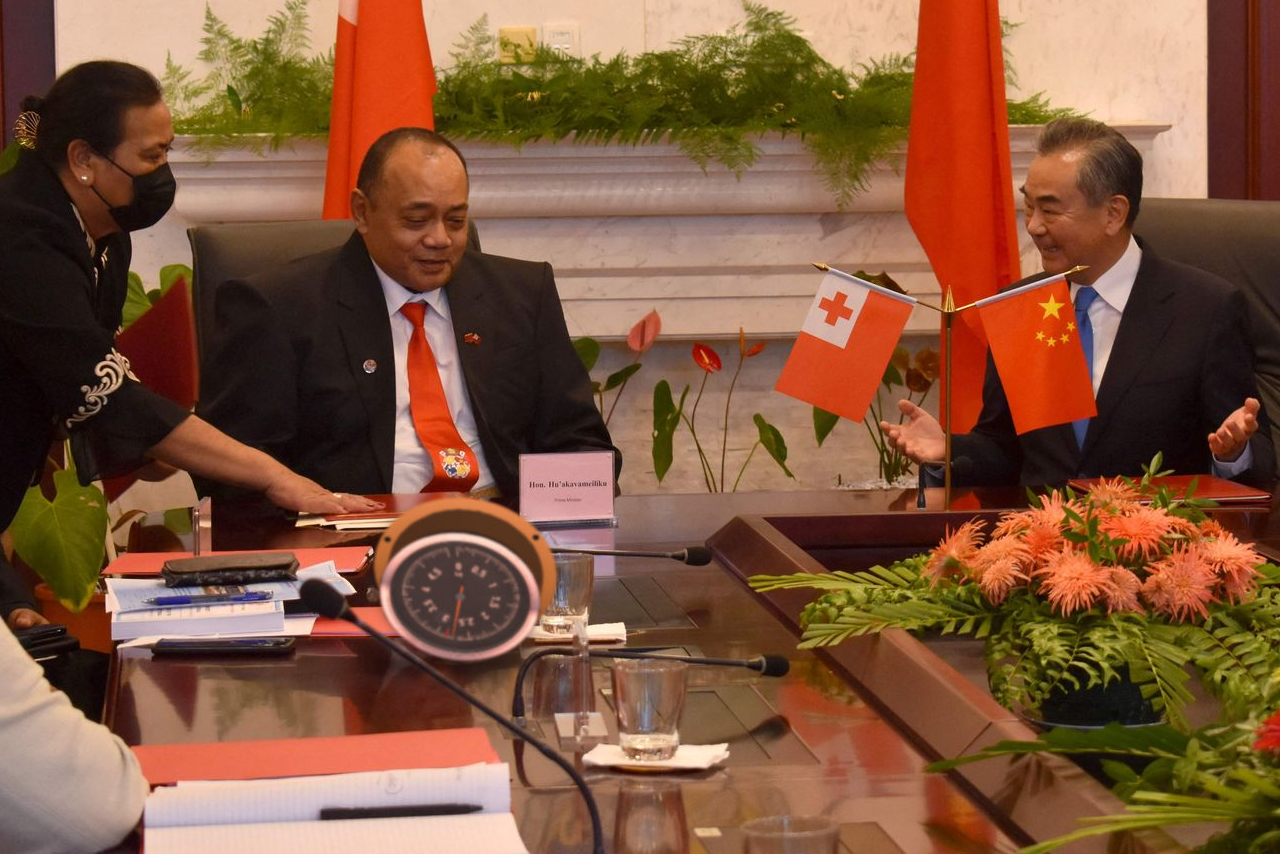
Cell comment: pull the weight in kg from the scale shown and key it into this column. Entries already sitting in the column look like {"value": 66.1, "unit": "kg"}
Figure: {"value": 2.75, "unit": "kg"}
